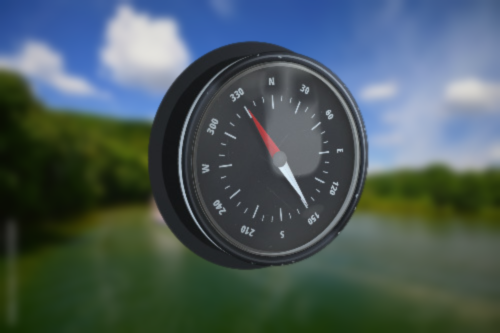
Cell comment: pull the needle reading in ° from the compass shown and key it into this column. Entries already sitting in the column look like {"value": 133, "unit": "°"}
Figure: {"value": 330, "unit": "°"}
